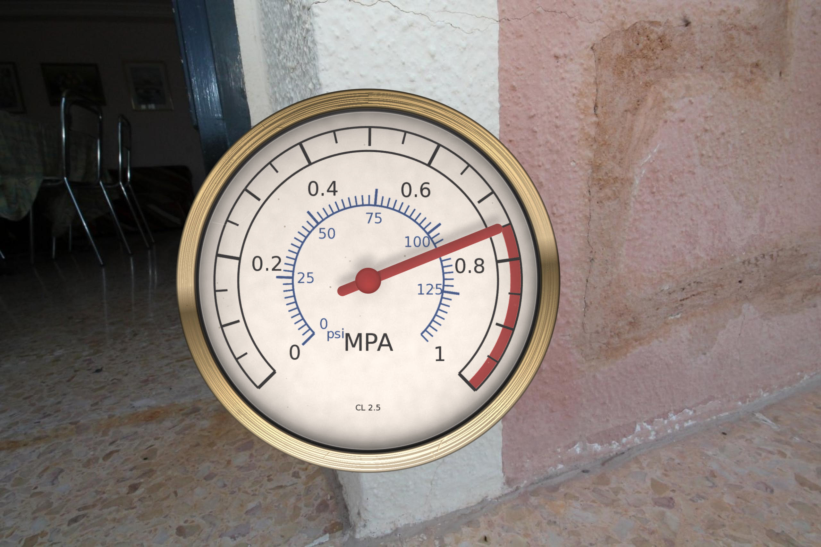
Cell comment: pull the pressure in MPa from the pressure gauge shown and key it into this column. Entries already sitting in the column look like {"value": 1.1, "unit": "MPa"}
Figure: {"value": 0.75, "unit": "MPa"}
